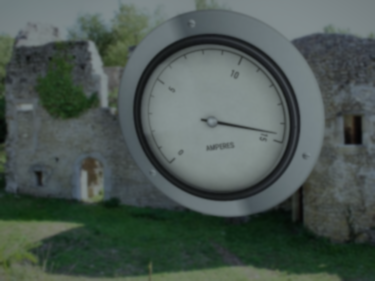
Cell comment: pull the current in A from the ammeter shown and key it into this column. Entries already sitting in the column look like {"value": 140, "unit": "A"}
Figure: {"value": 14.5, "unit": "A"}
